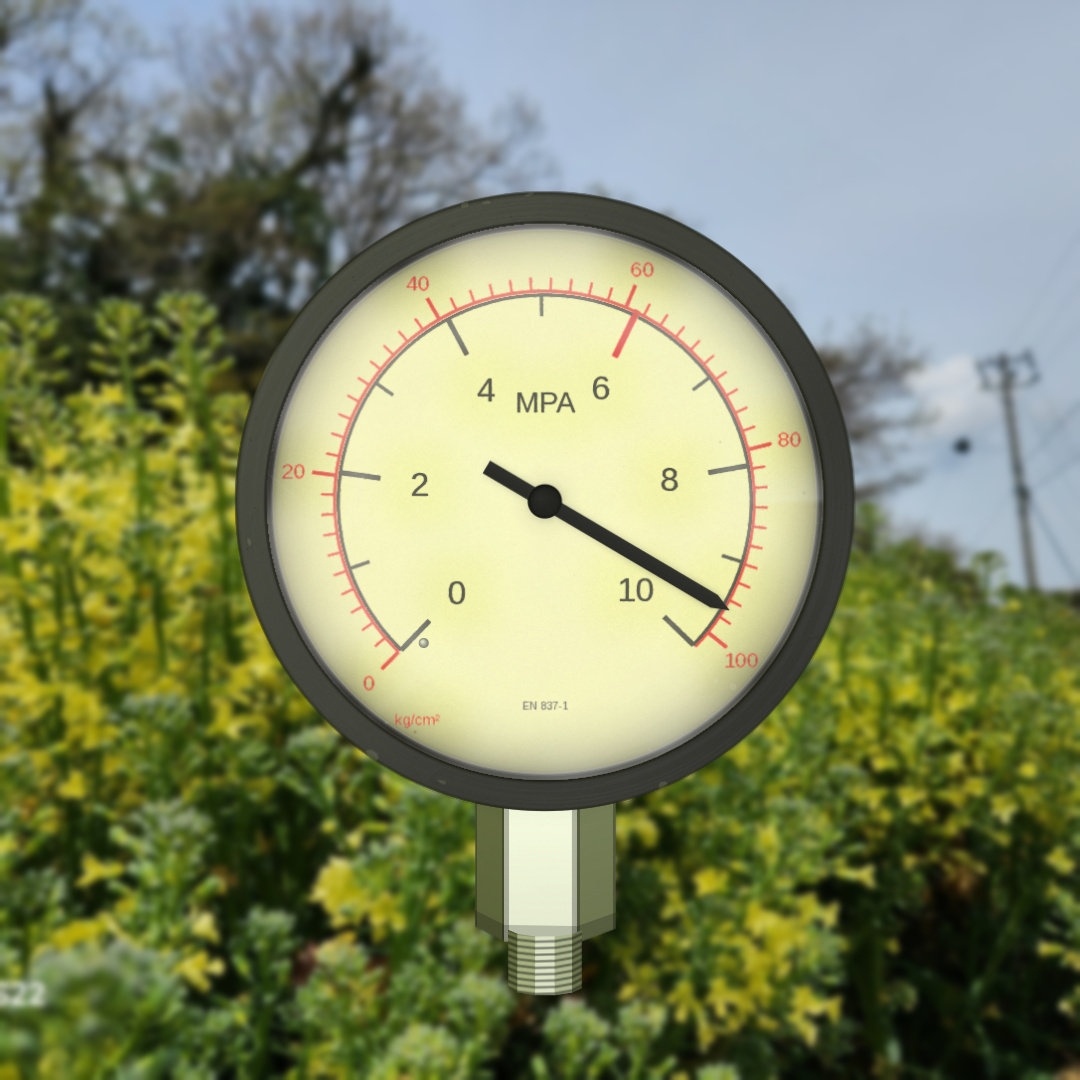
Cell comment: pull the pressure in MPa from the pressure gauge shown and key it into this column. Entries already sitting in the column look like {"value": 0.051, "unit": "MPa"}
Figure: {"value": 9.5, "unit": "MPa"}
